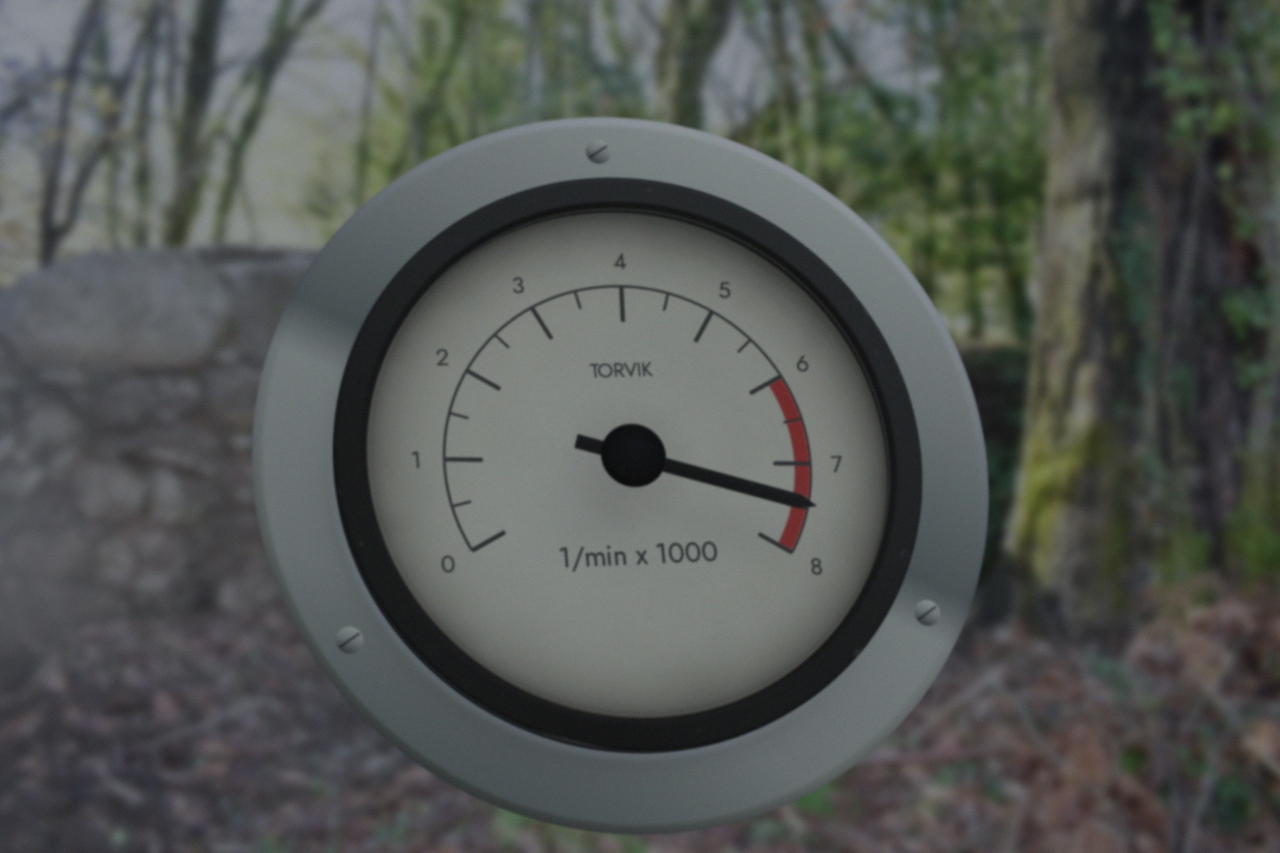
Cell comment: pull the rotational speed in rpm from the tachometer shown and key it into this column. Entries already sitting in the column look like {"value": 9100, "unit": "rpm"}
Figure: {"value": 7500, "unit": "rpm"}
